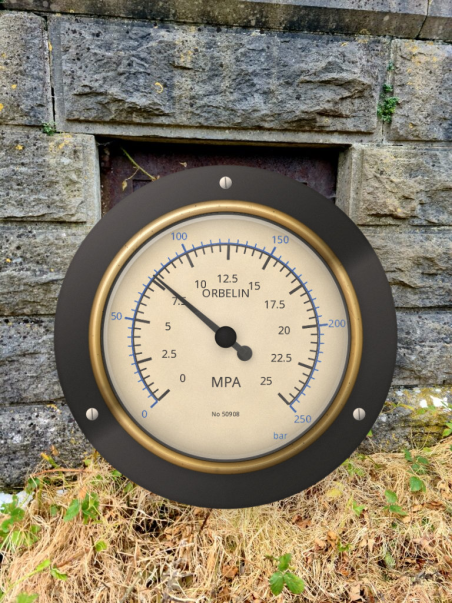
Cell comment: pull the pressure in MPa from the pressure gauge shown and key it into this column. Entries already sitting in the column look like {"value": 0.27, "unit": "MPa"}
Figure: {"value": 7.75, "unit": "MPa"}
